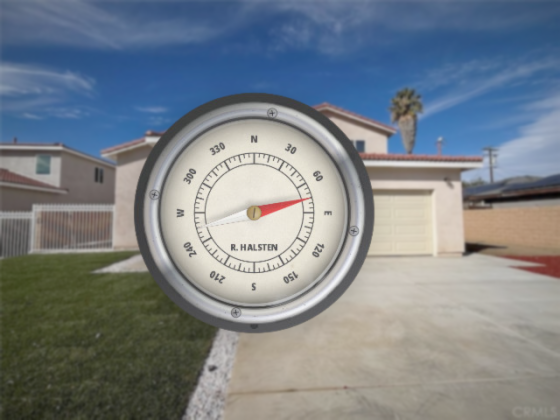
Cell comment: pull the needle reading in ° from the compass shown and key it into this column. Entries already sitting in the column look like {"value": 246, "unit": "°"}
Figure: {"value": 75, "unit": "°"}
